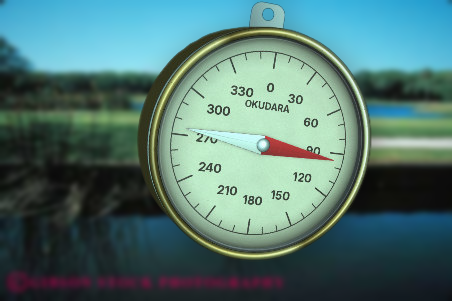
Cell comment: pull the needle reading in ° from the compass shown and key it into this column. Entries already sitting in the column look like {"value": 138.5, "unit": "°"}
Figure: {"value": 95, "unit": "°"}
